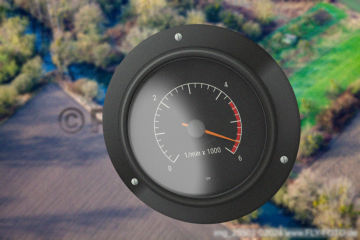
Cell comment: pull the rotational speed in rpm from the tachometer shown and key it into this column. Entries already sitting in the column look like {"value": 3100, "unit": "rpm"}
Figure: {"value": 5600, "unit": "rpm"}
